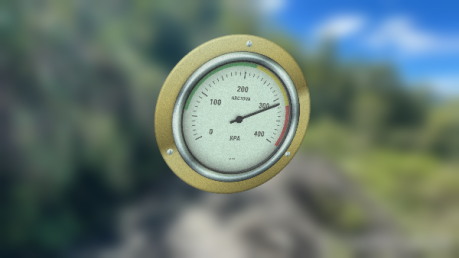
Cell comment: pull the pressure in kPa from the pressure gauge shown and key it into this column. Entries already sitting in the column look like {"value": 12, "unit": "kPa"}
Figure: {"value": 310, "unit": "kPa"}
